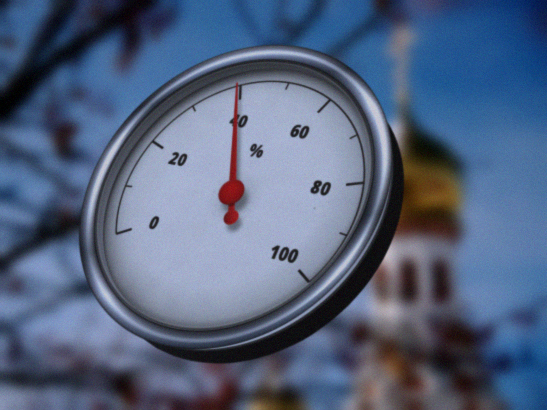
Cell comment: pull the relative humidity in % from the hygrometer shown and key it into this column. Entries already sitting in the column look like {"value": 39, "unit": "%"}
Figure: {"value": 40, "unit": "%"}
